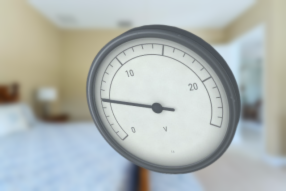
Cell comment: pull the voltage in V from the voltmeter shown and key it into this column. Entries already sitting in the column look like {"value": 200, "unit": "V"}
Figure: {"value": 5, "unit": "V"}
